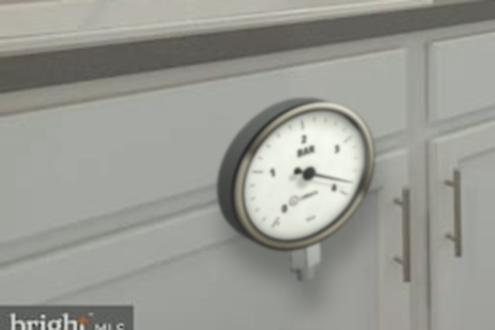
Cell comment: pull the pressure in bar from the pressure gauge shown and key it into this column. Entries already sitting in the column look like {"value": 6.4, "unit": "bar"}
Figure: {"value": 3.8, "unit": "bar"}
